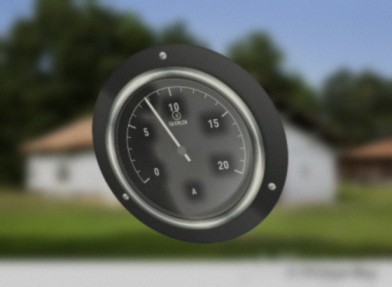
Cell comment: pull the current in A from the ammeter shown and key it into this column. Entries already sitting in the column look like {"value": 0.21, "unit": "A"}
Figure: {"value": 8, "unit": "A"}
